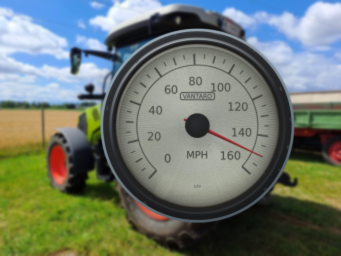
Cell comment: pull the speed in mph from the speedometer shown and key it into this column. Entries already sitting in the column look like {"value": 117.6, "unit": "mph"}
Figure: {"value": 150, "unit": "mph"}
